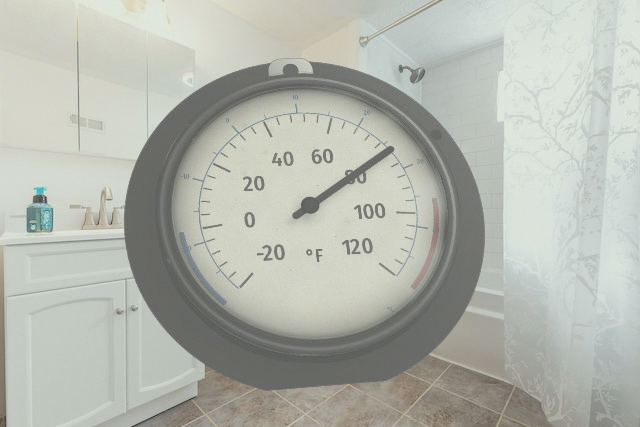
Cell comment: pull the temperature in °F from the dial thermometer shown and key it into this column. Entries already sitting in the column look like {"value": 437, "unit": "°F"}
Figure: {"value": 80, "unit": "°F"}
